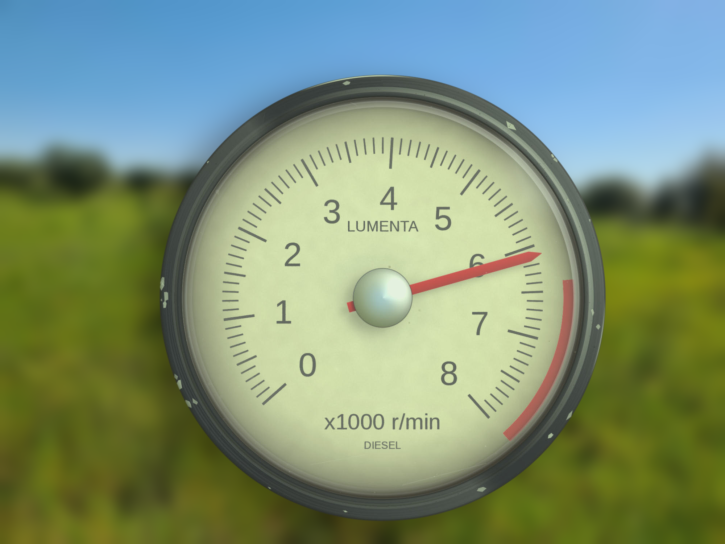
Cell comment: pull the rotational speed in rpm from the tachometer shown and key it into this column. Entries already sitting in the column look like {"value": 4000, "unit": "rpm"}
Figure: {"value": 6100, "unit": "rpm"}
